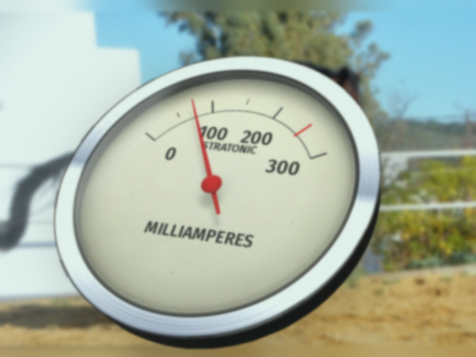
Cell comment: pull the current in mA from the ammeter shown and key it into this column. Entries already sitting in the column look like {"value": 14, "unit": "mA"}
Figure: {"value": 75, "unit": "mA"}
